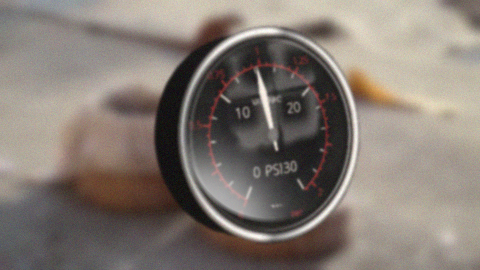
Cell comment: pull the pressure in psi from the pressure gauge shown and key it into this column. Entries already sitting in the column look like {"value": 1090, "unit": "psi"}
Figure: {"value": 14, "unit": "psi"}
